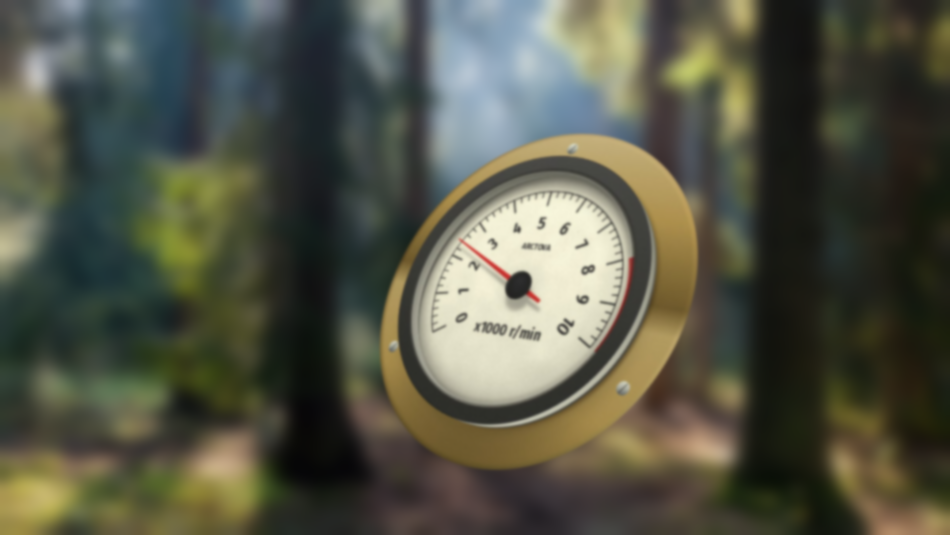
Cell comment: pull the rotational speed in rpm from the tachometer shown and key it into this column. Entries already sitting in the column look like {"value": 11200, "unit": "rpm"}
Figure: {"value": 2400, "unit": "rpm"}
